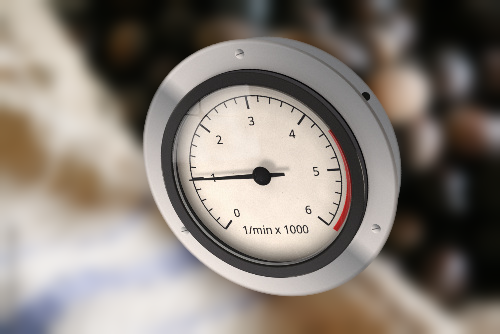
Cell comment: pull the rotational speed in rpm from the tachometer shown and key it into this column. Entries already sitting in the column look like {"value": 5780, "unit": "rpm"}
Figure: {"value": 1000, "unit": "rpm"}
